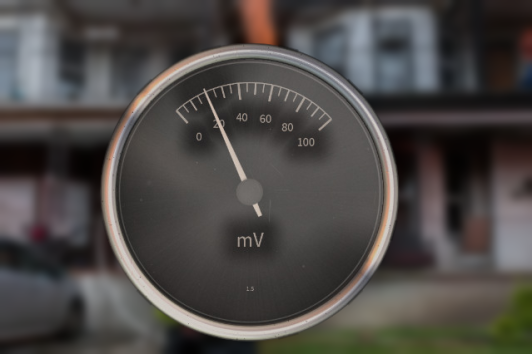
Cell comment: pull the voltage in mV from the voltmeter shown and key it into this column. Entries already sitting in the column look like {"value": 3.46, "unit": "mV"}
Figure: {"value": 20, "unit": "mV"}
